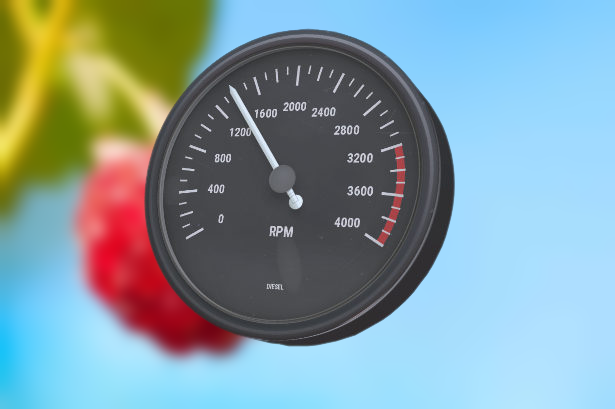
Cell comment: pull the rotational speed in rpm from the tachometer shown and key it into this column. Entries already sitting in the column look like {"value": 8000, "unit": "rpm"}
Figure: {"value": 1400, "unit": "rpm"}
